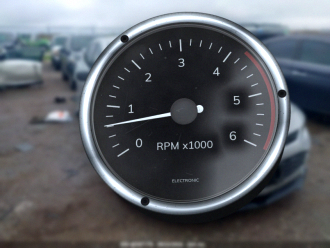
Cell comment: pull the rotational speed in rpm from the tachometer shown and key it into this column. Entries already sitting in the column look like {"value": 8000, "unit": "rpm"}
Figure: {"value": 600, "unit": "rpm"}
